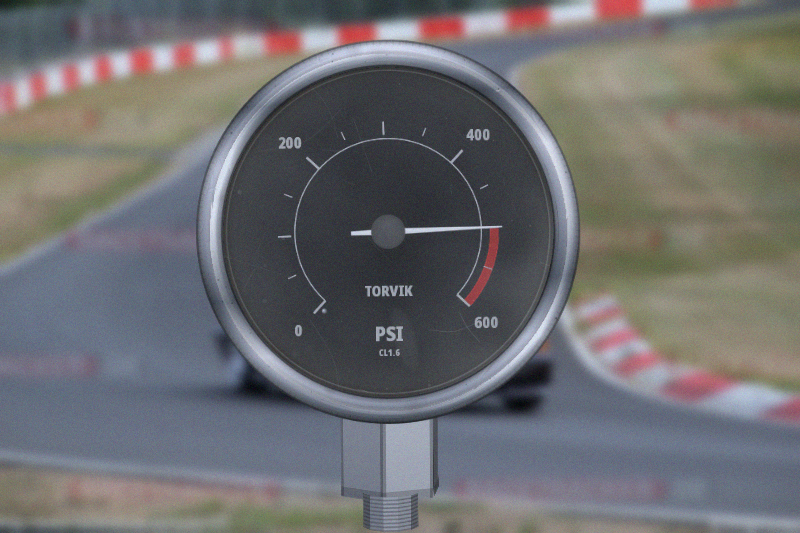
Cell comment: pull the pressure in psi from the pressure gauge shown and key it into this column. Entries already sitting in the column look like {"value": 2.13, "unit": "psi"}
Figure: {"value": 500, "unit": "psi"}
